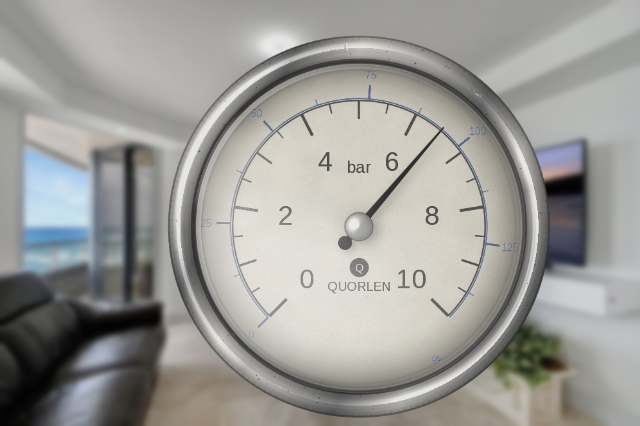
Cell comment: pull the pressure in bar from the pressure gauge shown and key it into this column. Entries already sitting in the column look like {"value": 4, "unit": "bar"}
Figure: {"value": 6.5, "unit": "bar"}
